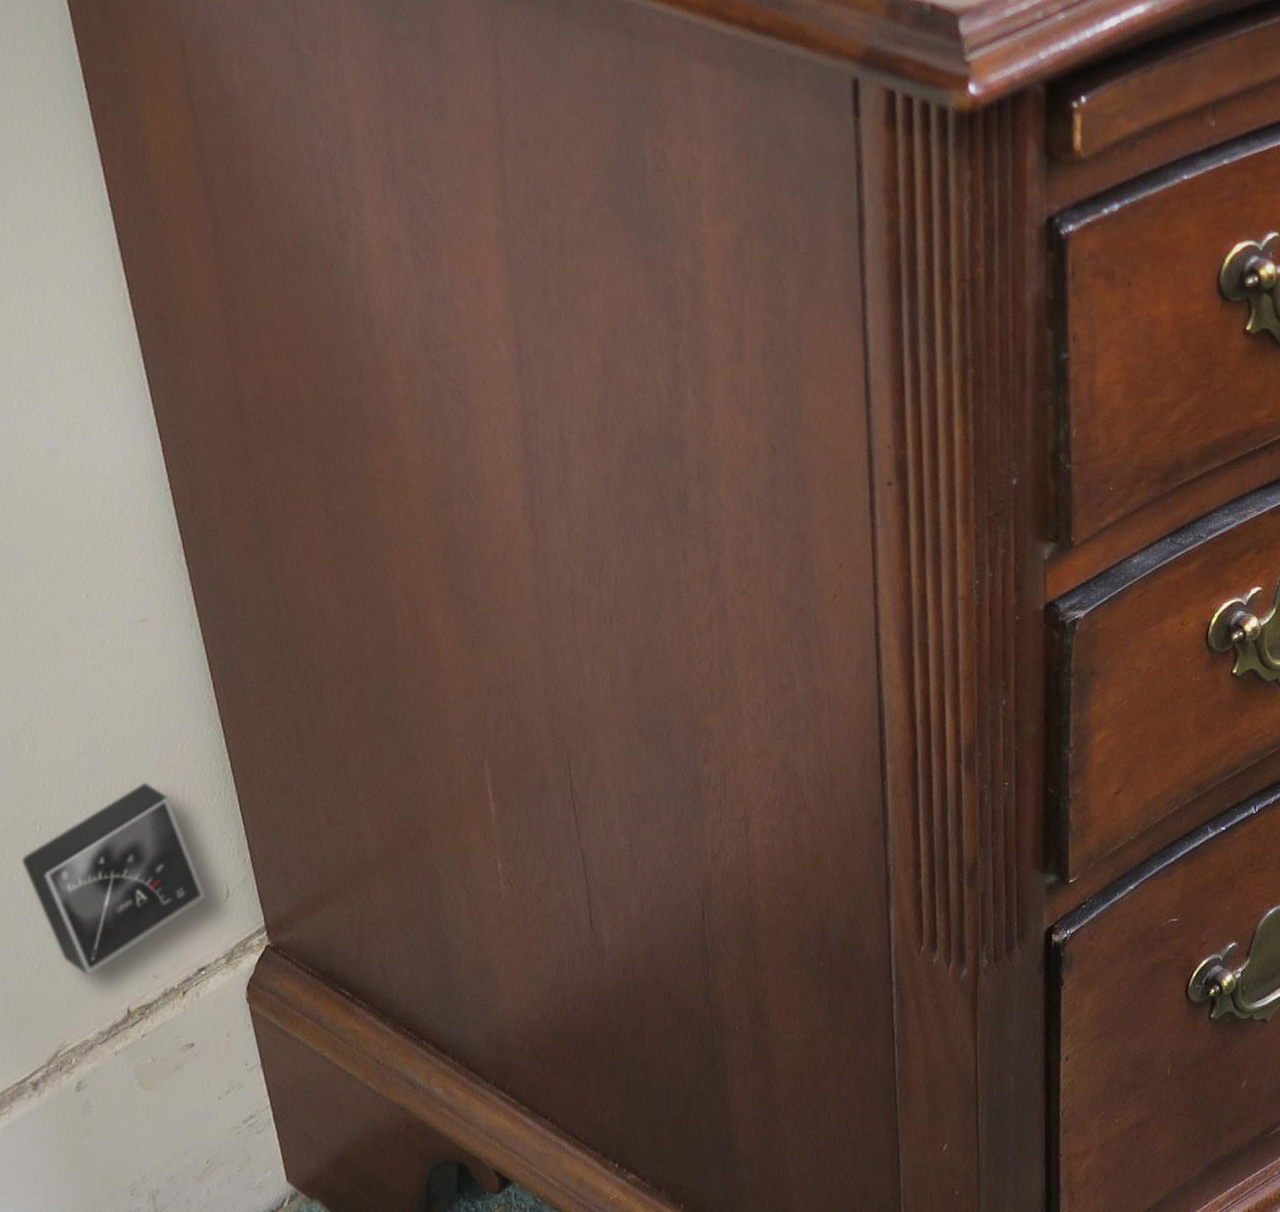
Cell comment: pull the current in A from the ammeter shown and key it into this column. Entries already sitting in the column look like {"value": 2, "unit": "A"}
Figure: {"value": 5, "unit": "A"}
